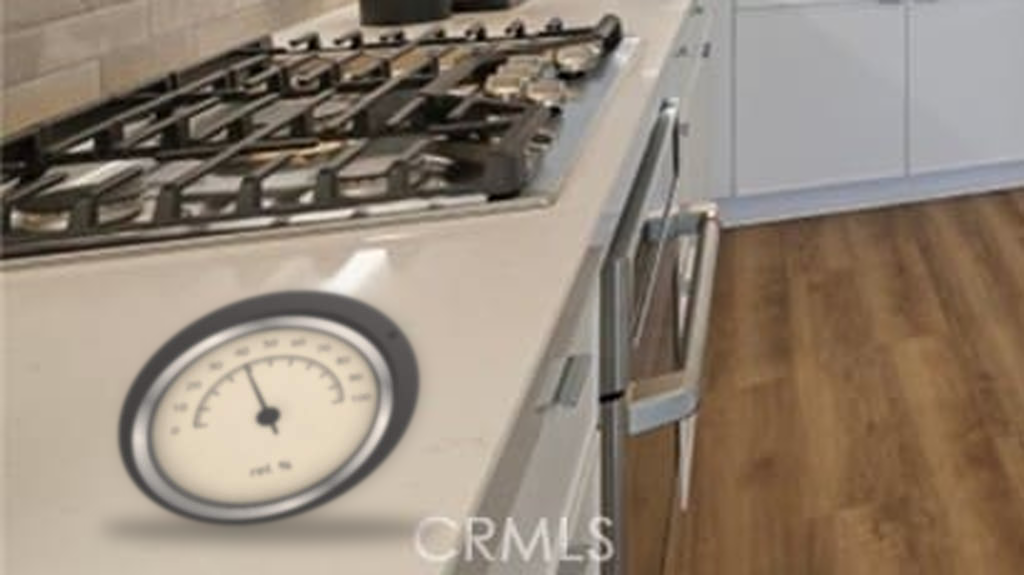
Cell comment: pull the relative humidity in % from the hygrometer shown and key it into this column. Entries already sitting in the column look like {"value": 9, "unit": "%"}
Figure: {"value": 40, "unit": "%"}
